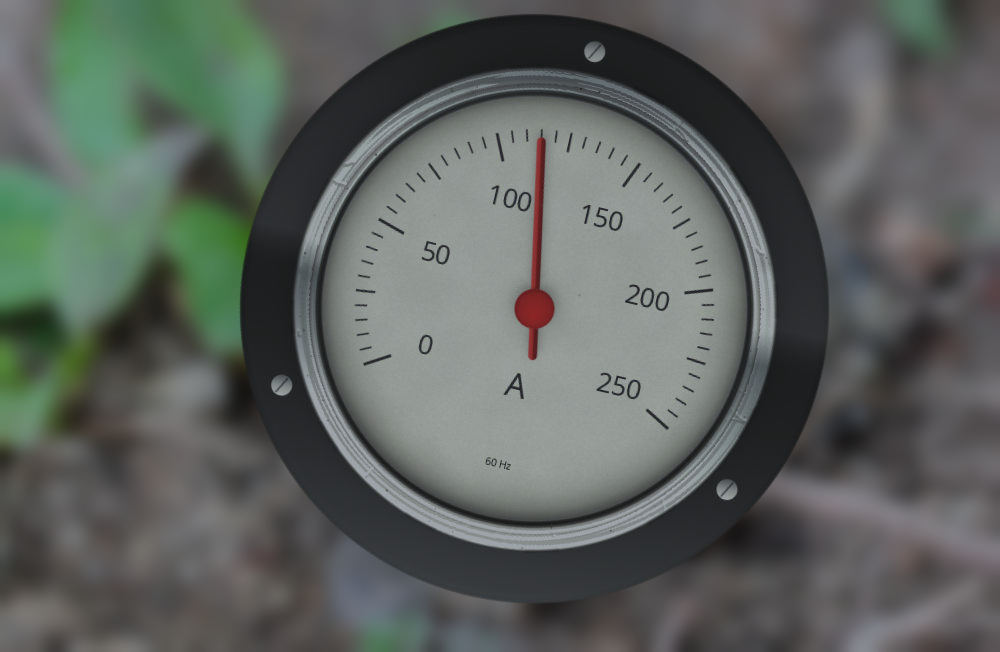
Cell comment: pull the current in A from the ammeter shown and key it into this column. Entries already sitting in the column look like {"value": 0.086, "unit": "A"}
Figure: {"value": 115, "unit": "A"}
